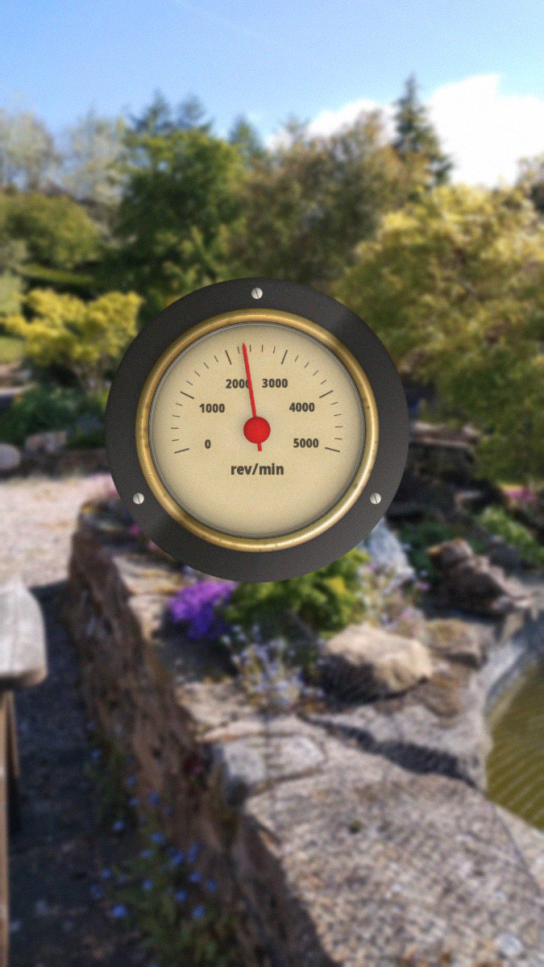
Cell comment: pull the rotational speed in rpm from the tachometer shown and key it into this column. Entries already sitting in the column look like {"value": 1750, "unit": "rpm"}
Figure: {"value": 2300, "unit": "rpm"}
